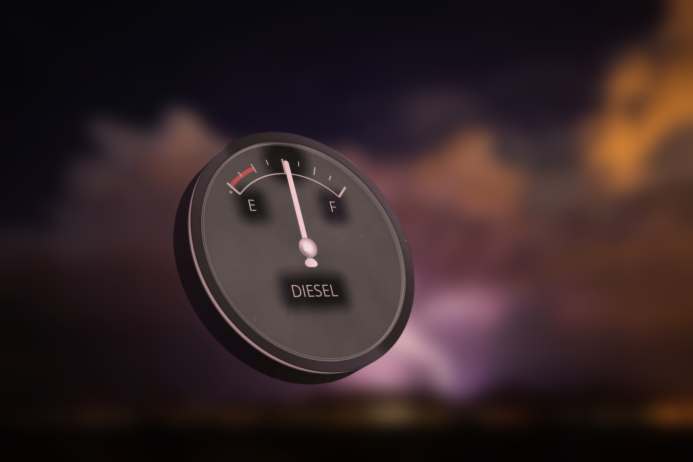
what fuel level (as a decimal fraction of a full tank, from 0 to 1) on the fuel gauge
0.5
